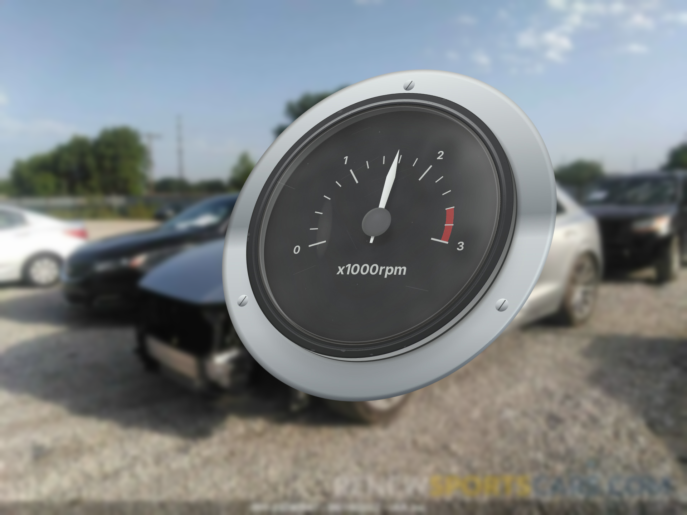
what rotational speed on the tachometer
1600 rpm
